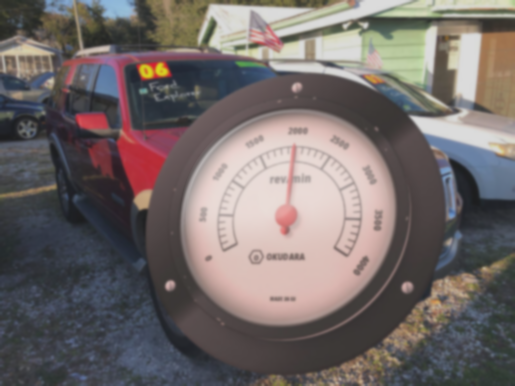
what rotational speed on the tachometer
2000 rpm
